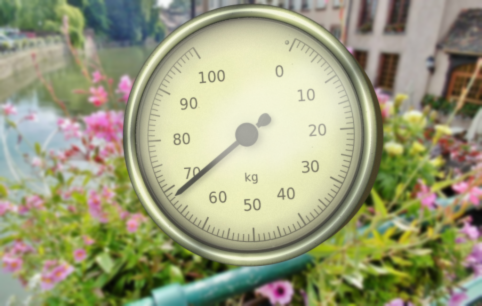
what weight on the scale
68 kg
